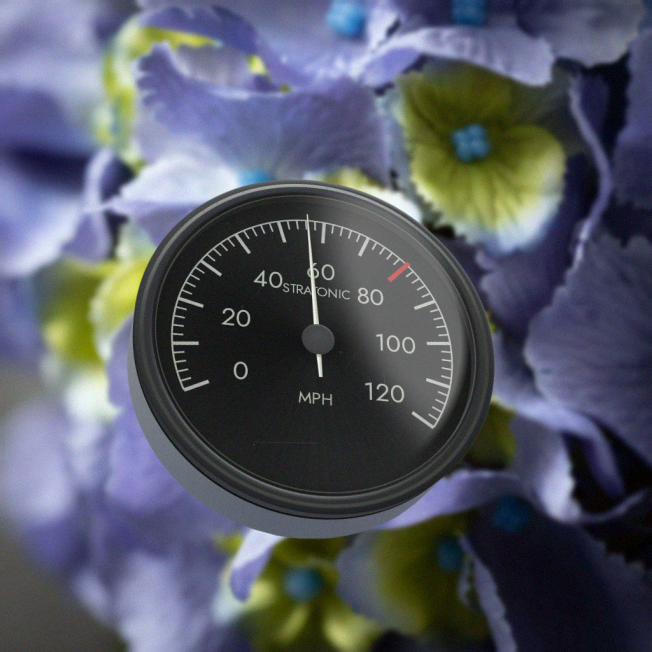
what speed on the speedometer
56 mph
